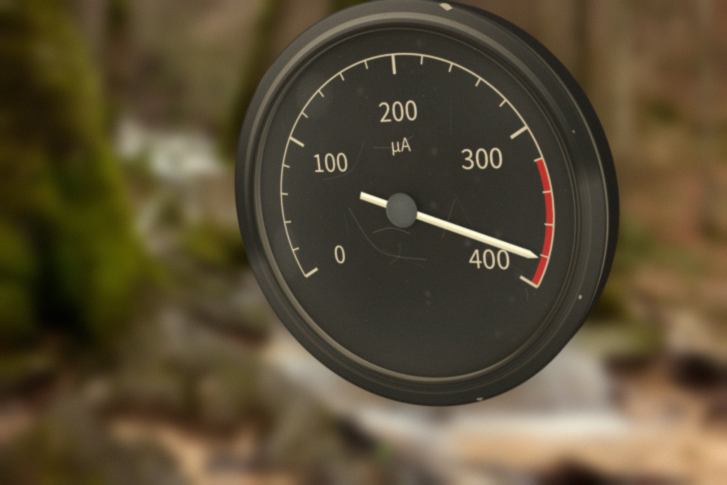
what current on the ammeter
380 µA
